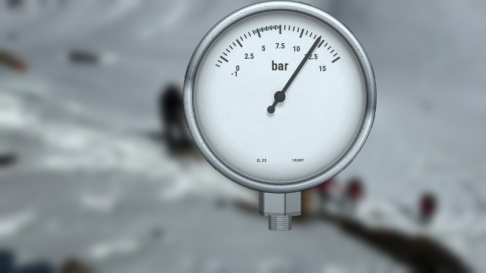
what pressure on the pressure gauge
12 bar
